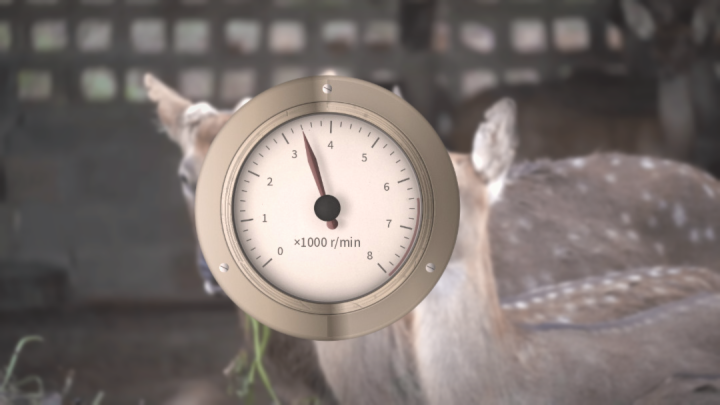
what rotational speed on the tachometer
3400 rpm
